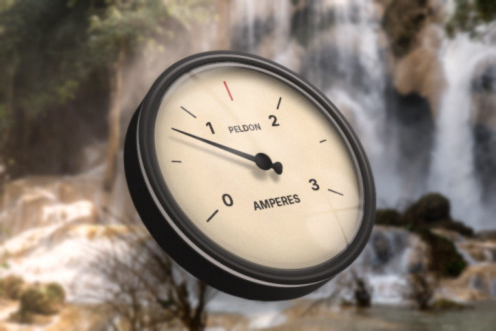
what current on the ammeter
0.75 A
